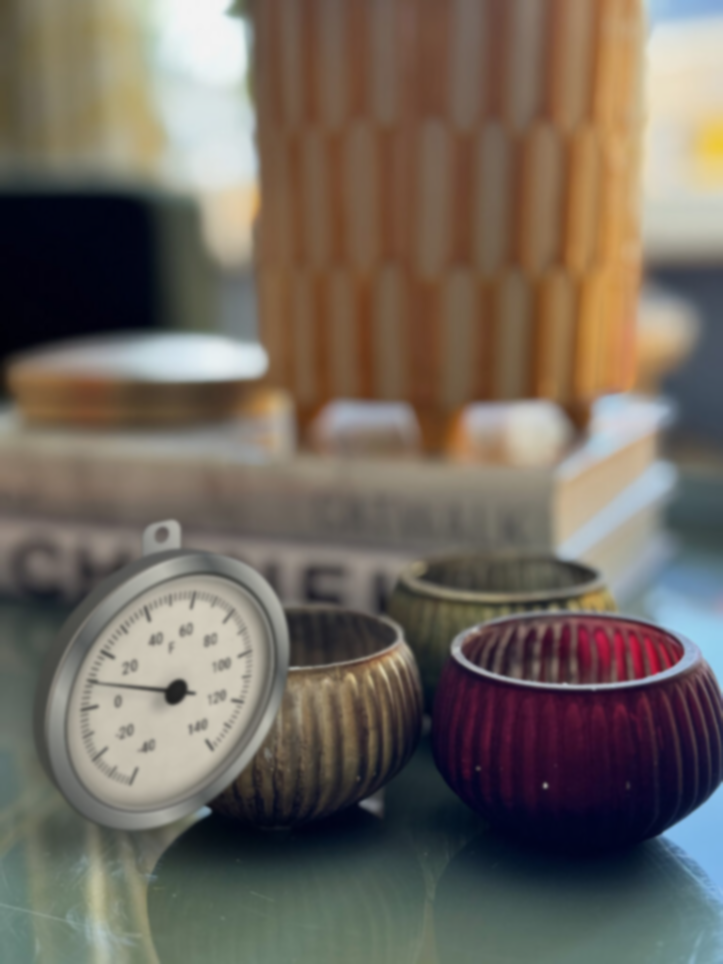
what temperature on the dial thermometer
10 °F
